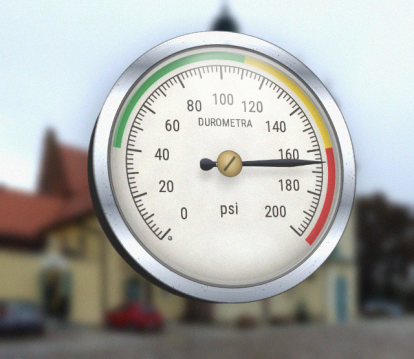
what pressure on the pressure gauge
166 psi
